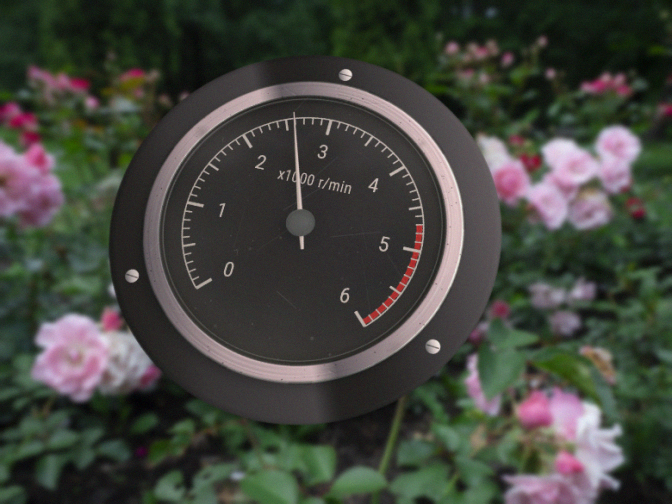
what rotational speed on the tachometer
2600 rpm
